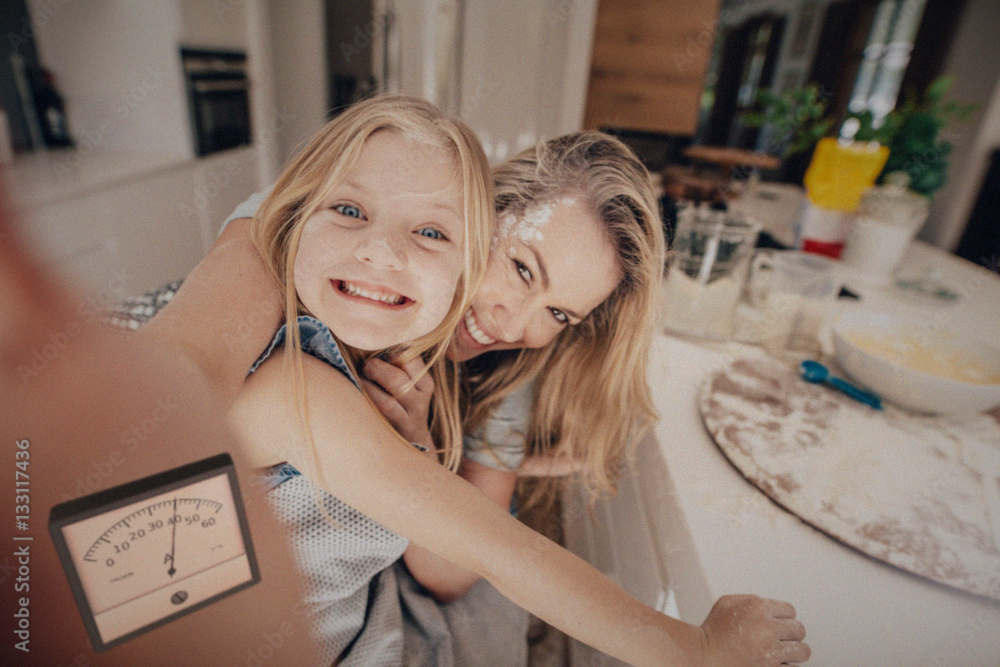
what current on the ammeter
40 A
